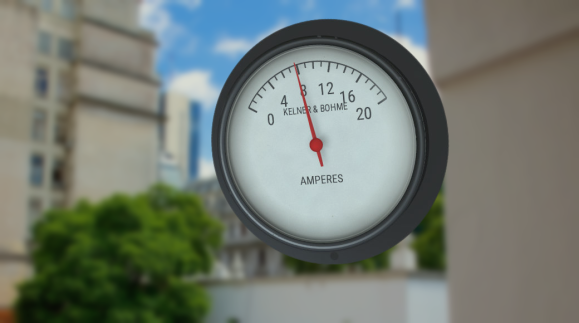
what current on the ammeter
8 A
